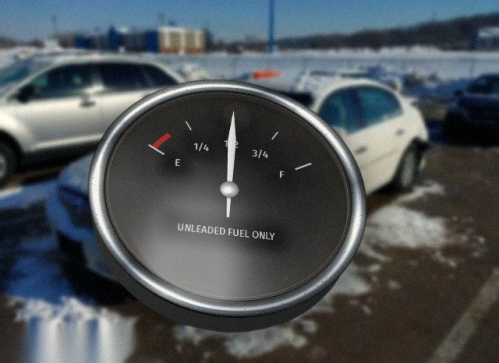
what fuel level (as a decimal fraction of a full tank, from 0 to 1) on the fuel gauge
0.5
